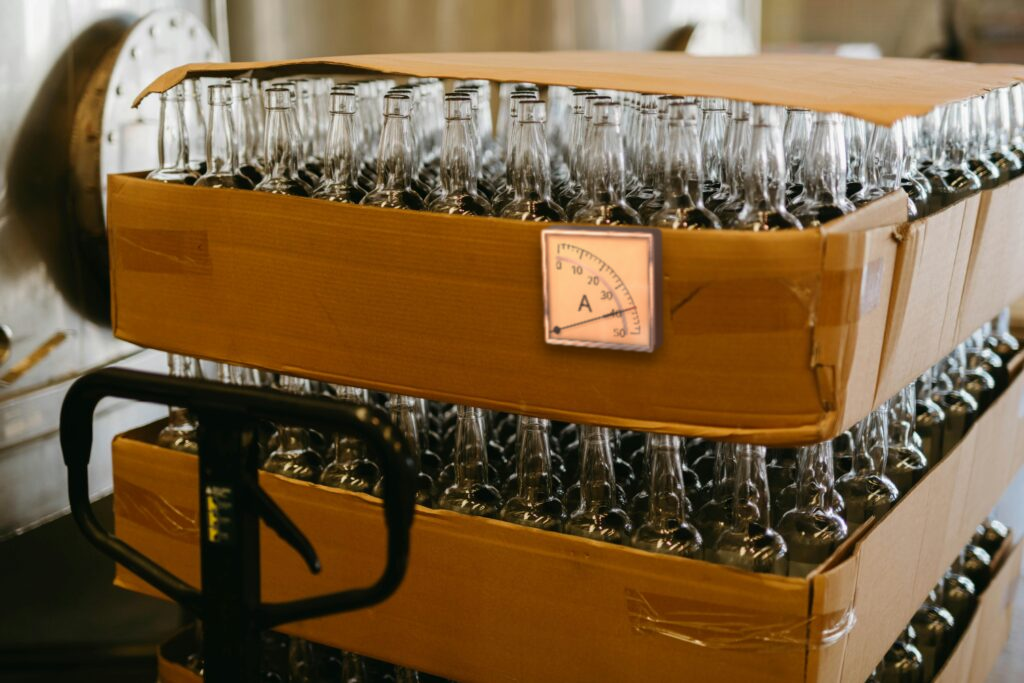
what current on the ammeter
40 A
